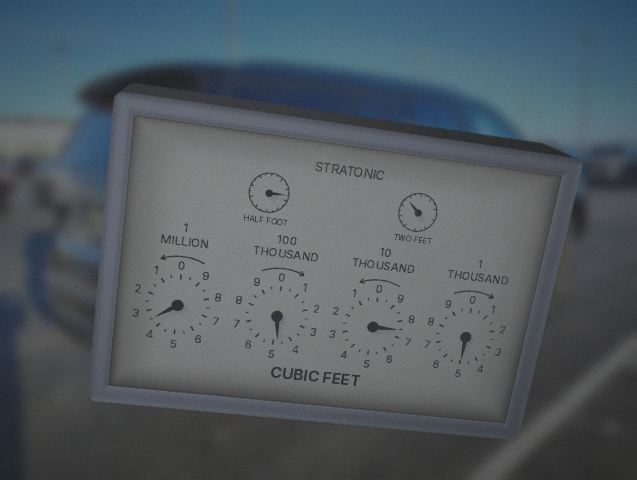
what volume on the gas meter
347500 ft³
